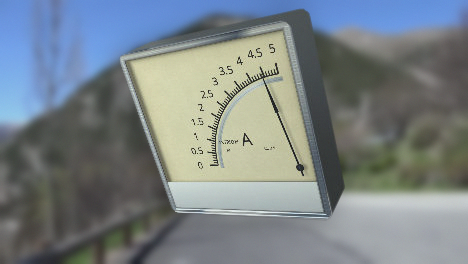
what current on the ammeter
4.5 A
